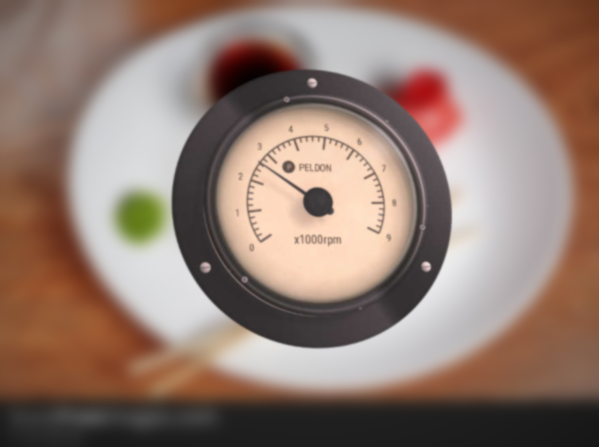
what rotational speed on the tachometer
2600 rpm
